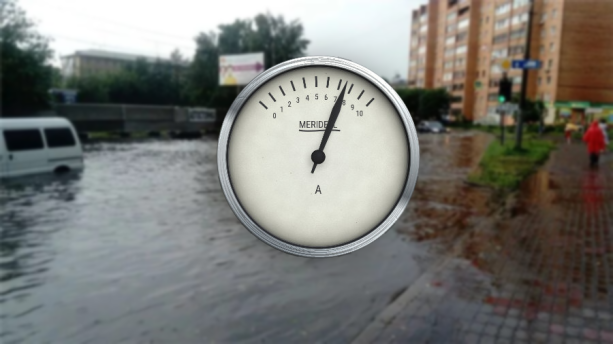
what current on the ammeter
7.5 A
